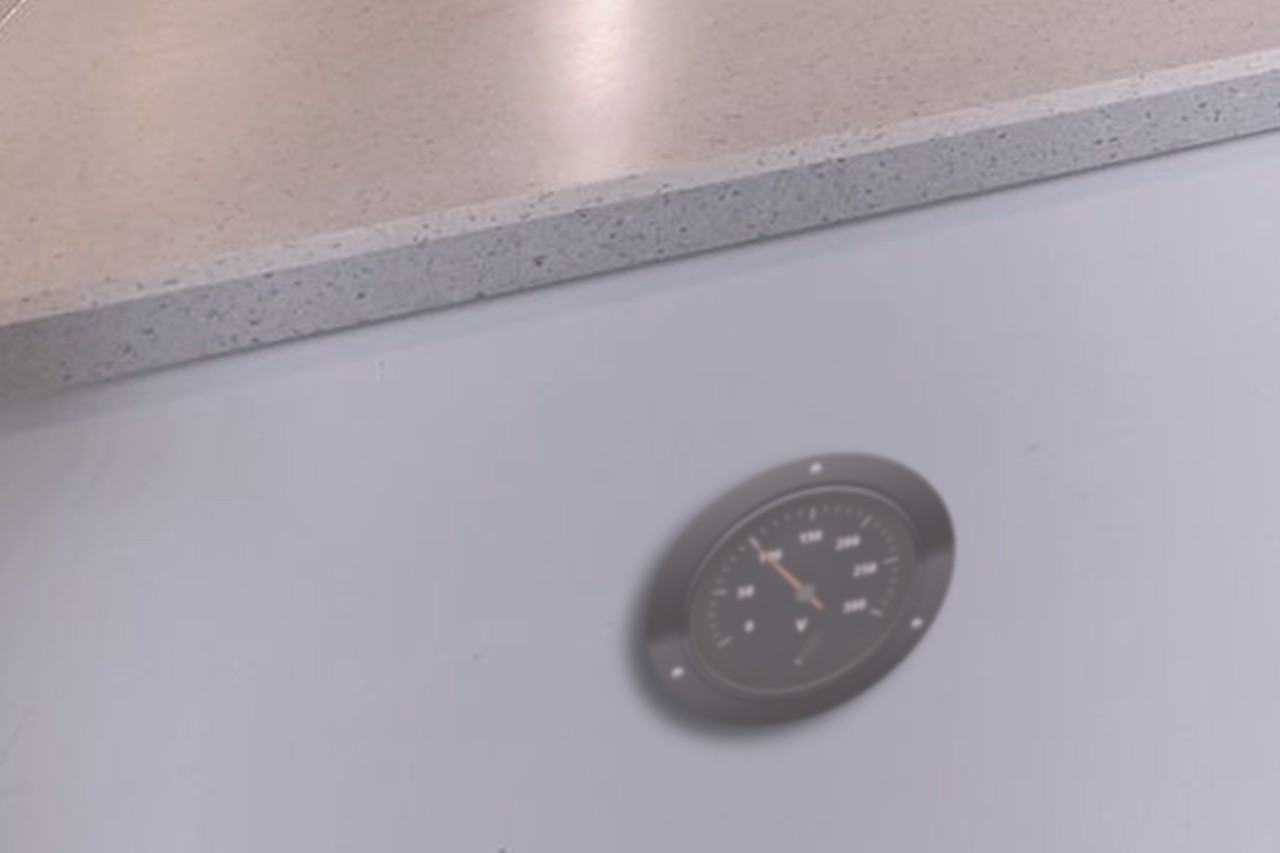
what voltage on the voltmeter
100 V
